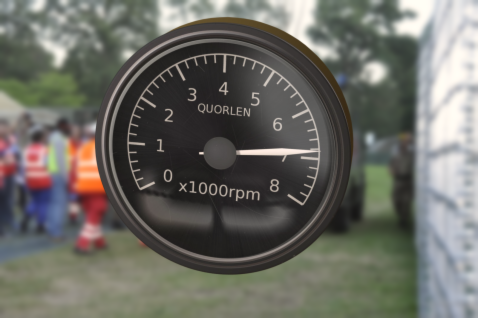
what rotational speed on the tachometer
6800 rpm
